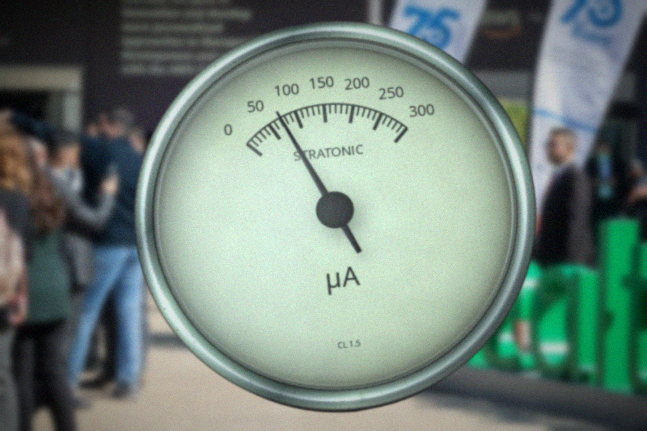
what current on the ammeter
70 µA
